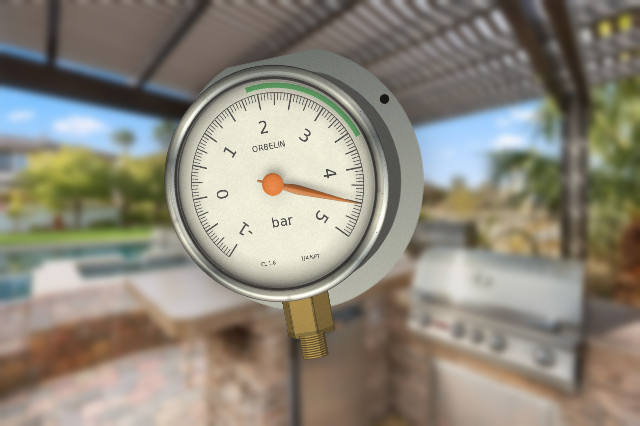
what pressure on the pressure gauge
4.5 bar
